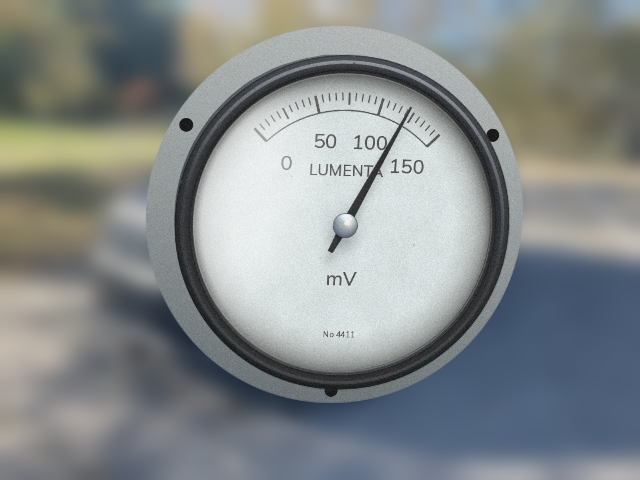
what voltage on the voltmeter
120 mV
